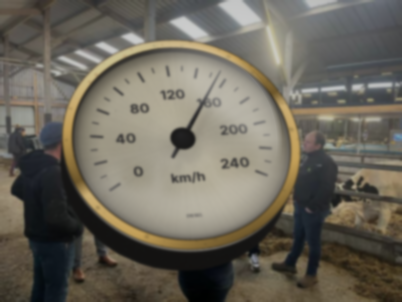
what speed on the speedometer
155 km/h
